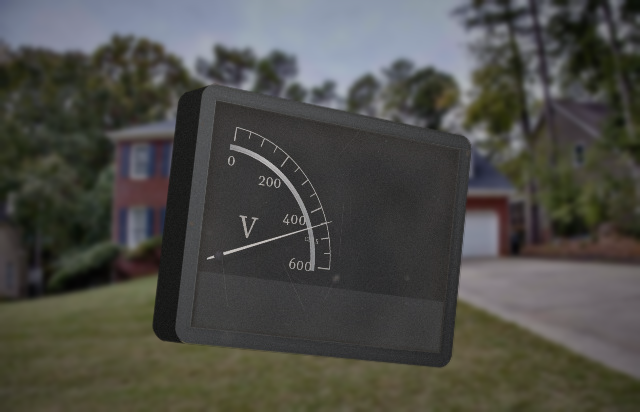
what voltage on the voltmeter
450 V
